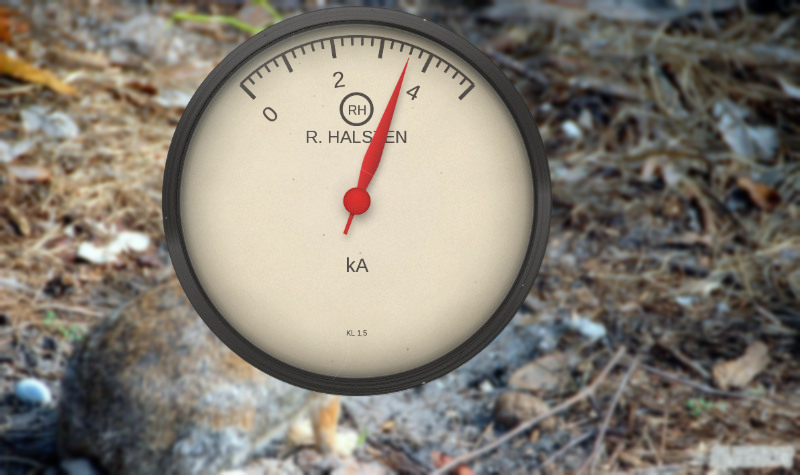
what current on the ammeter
3.6 kA
